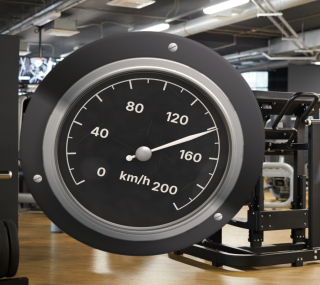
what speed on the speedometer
140 km/h
